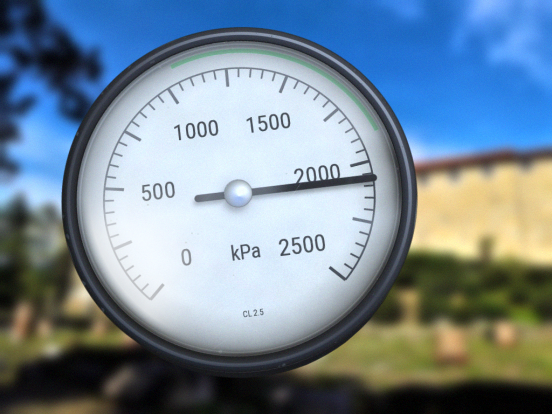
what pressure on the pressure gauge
2075 kPa
